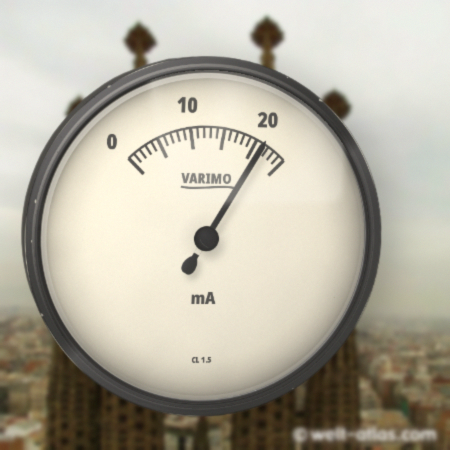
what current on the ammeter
21 mA
